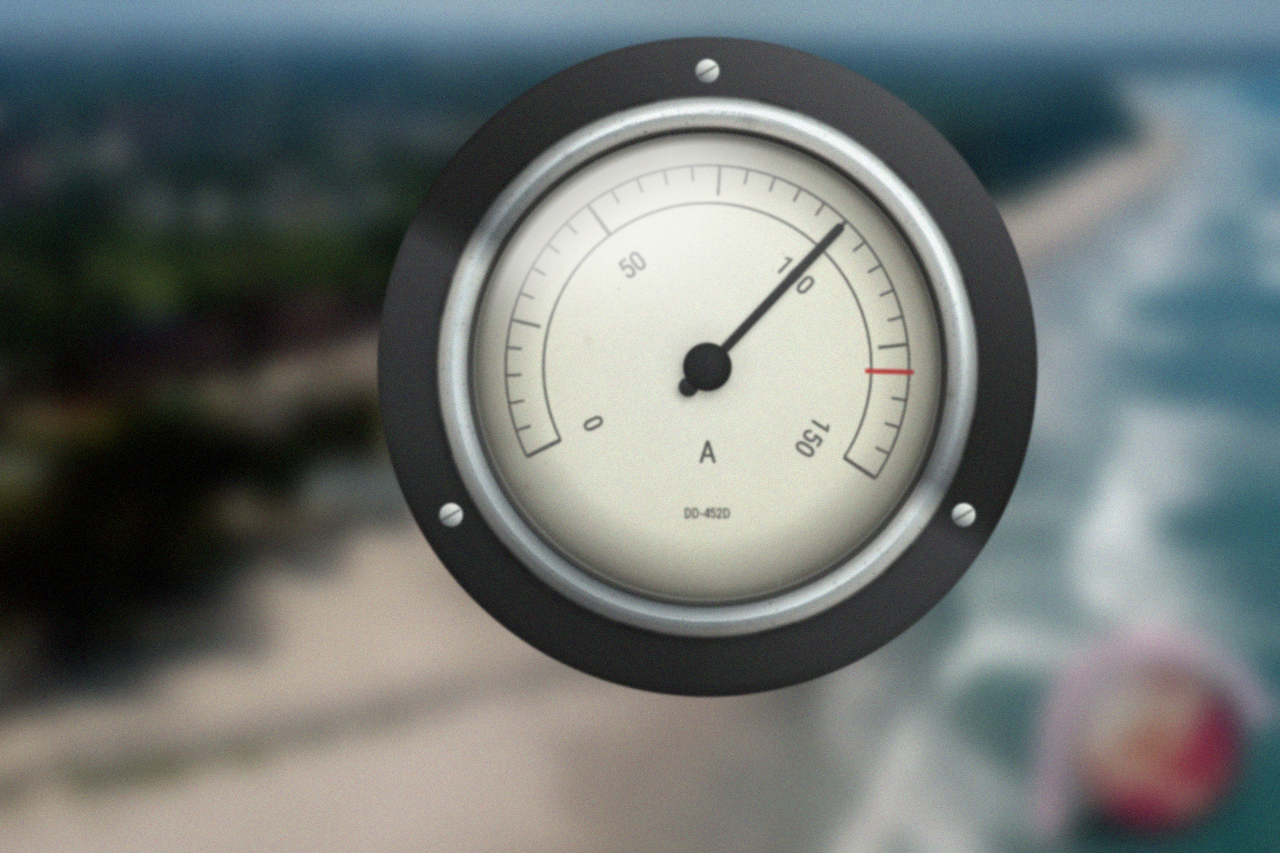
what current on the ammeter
100 A
